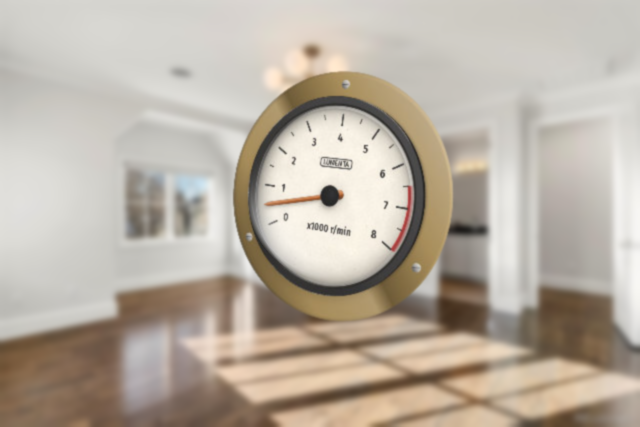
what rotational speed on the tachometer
500 rpm
